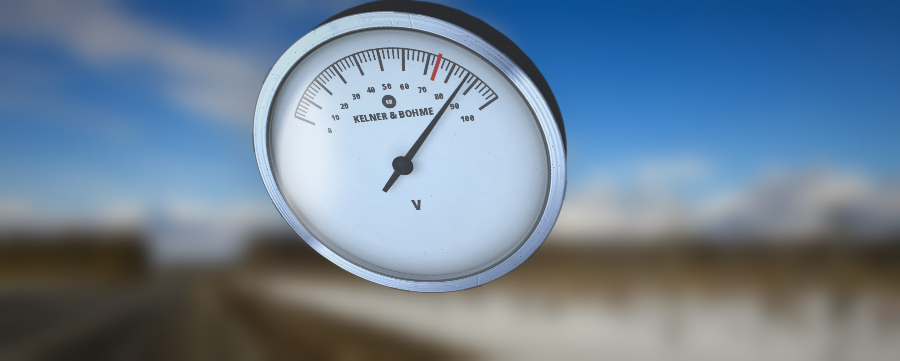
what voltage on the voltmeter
86 V
